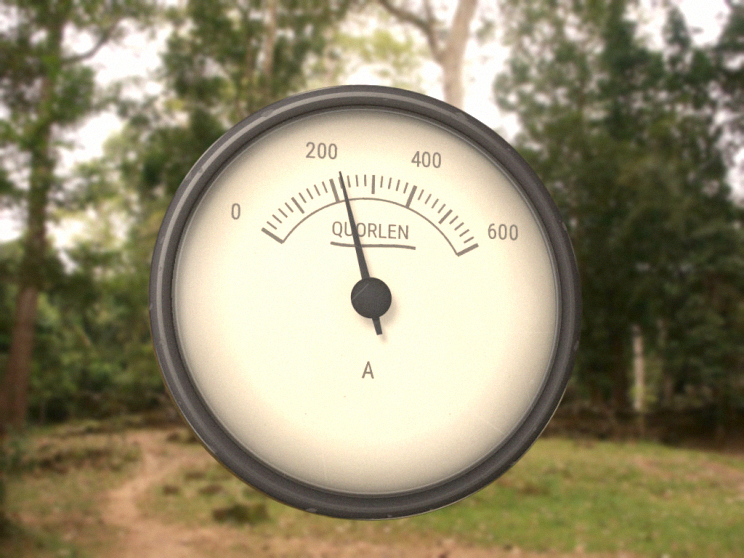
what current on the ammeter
220 A
